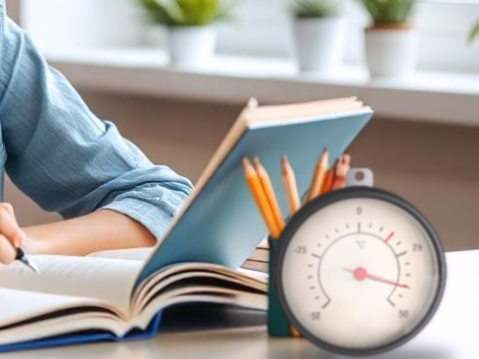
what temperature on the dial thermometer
40 °C
